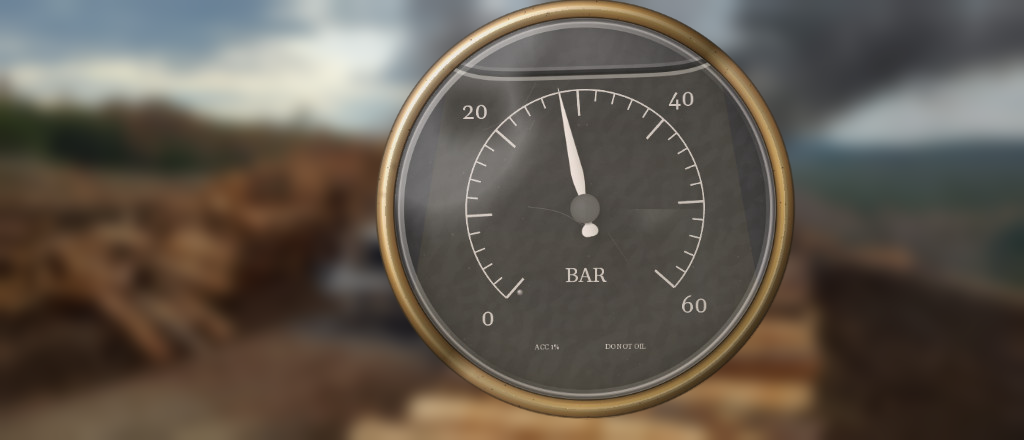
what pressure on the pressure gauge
28 bar
